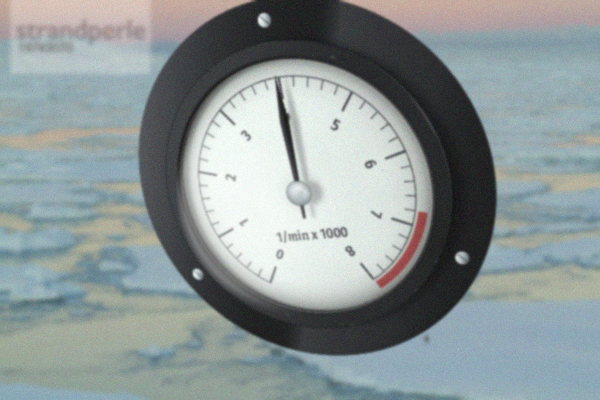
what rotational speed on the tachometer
4000 rpm
